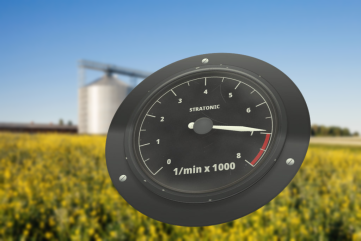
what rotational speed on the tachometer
7000 rpm
